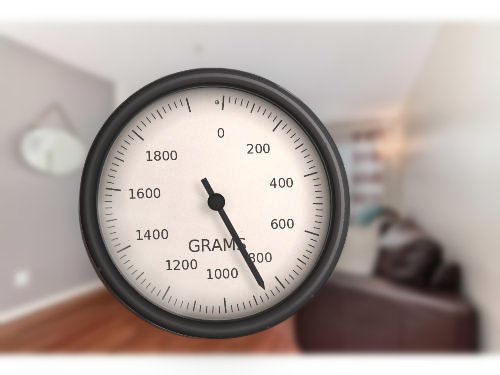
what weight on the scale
860 g
